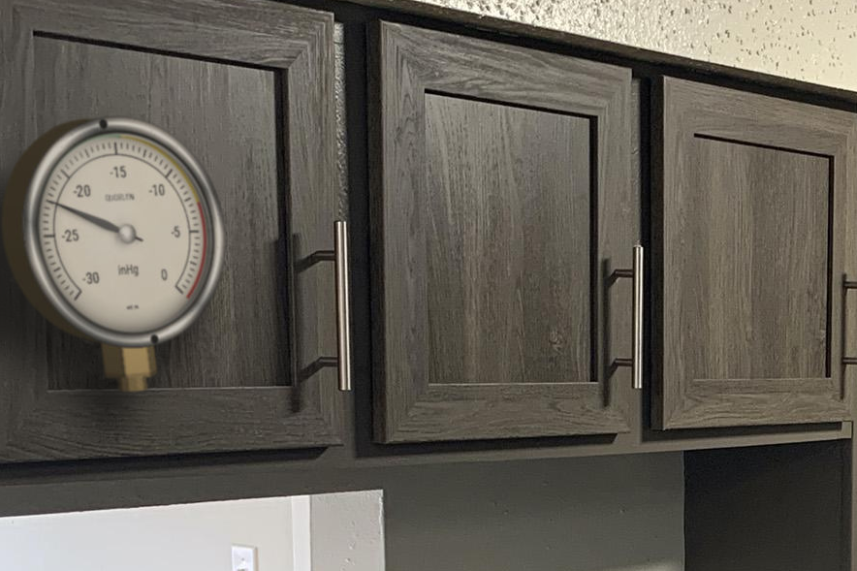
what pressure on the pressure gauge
-22.5 inHg
